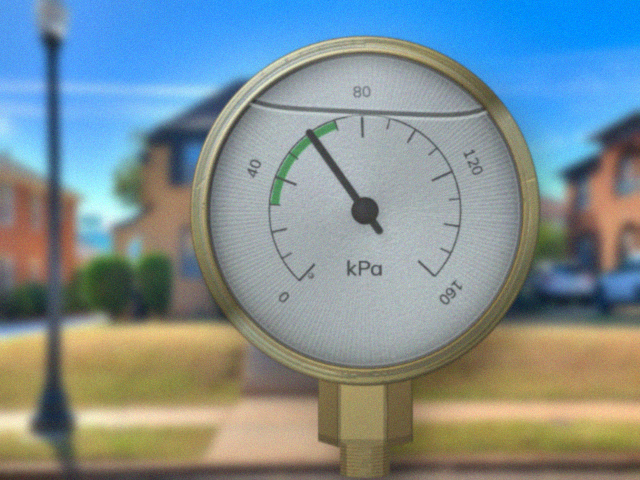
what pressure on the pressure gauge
60 kPa
